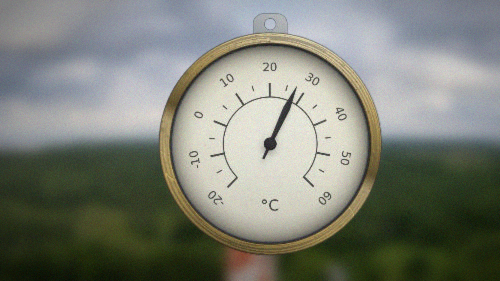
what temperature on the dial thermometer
27.5 °C
